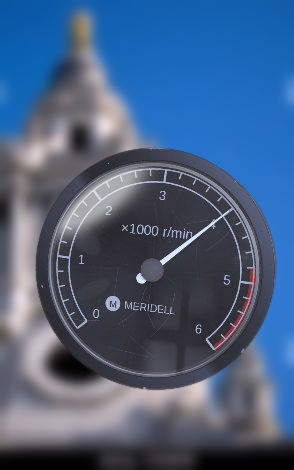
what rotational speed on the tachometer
4000 rpm
